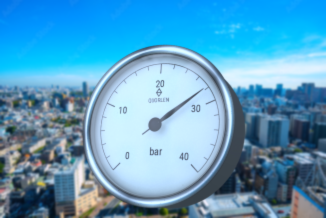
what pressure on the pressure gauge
28 bar
